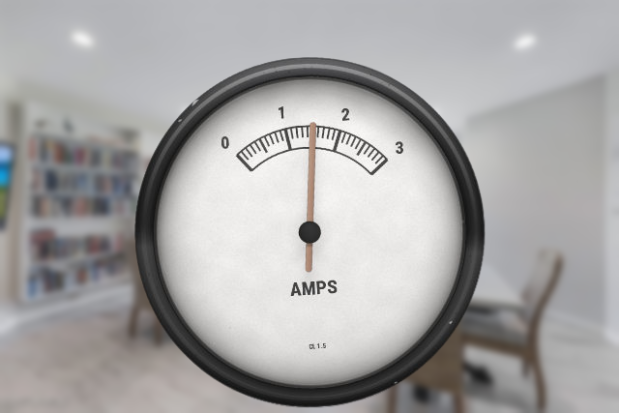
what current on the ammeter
1.5 A
